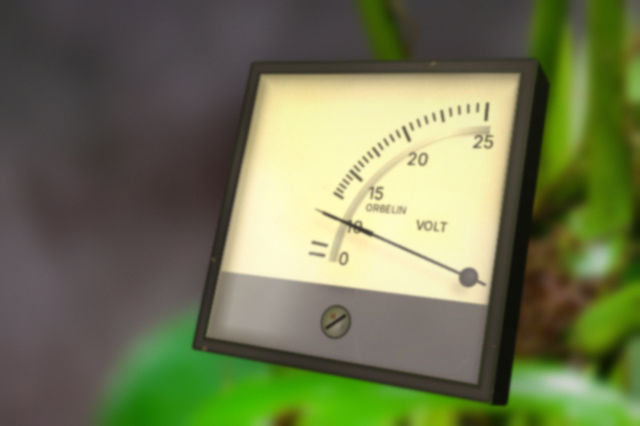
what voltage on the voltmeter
10 V
